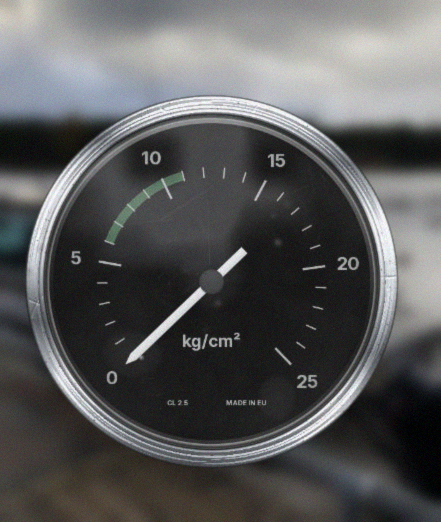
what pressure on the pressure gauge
0 kg/cm²
